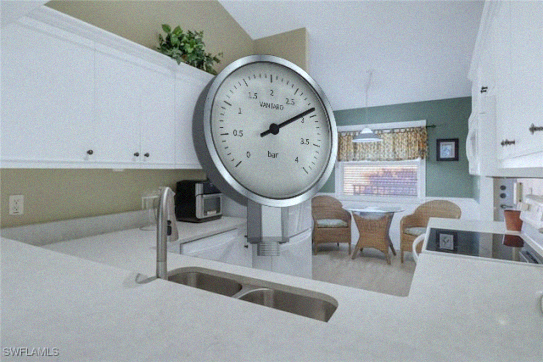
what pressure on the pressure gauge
2.9 bar
